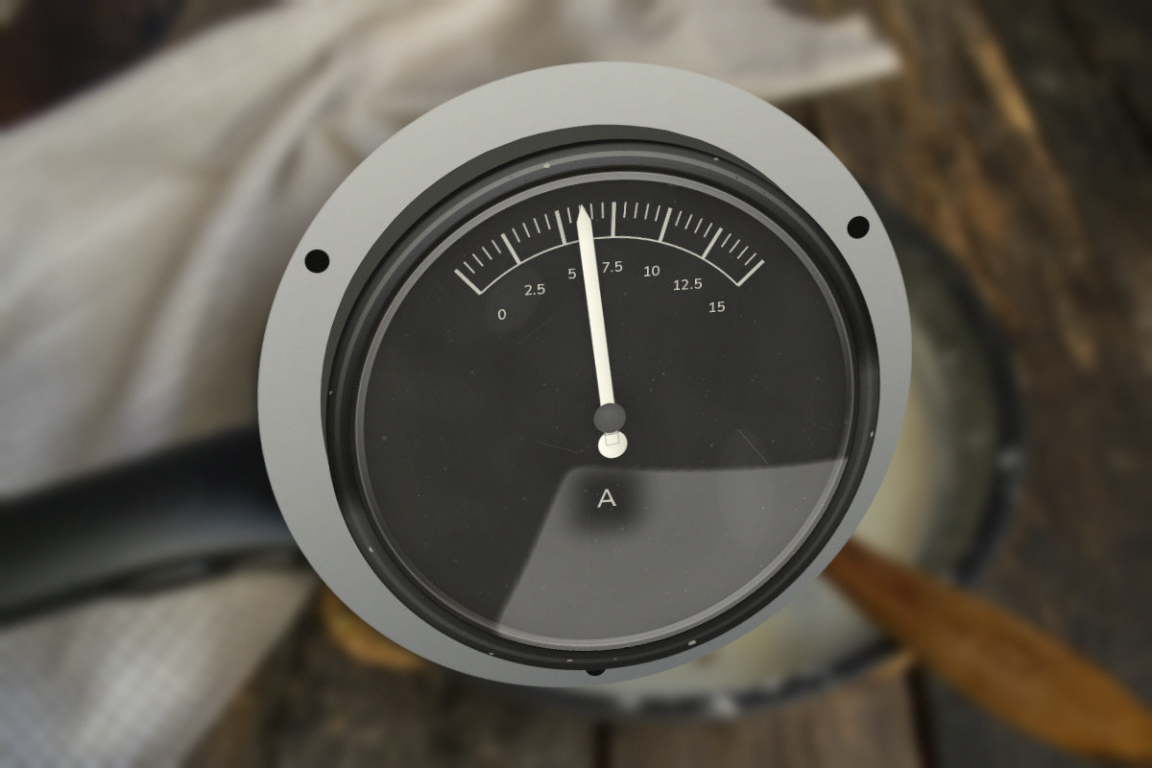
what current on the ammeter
6 A
